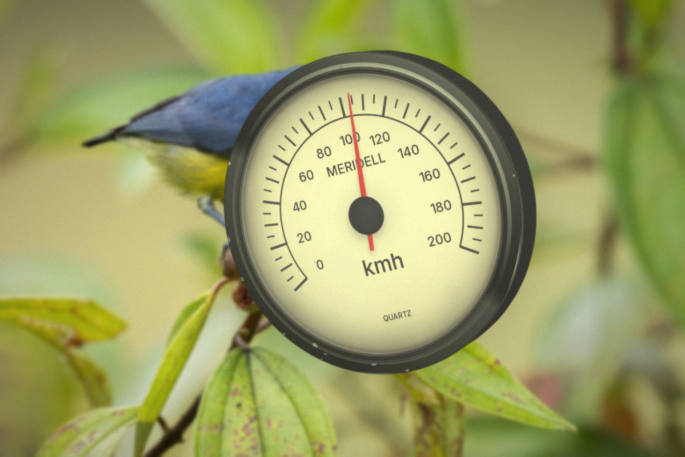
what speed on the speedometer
105 km/h
